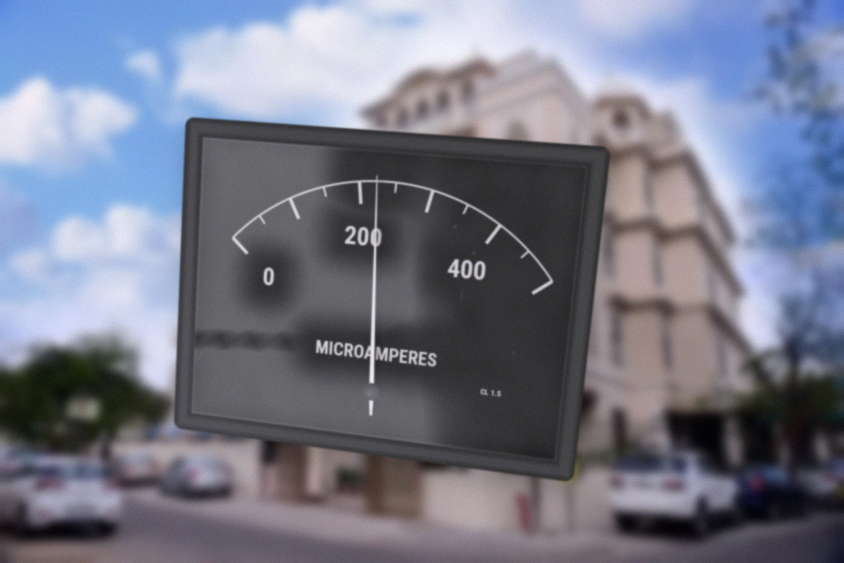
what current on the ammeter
225 µA
